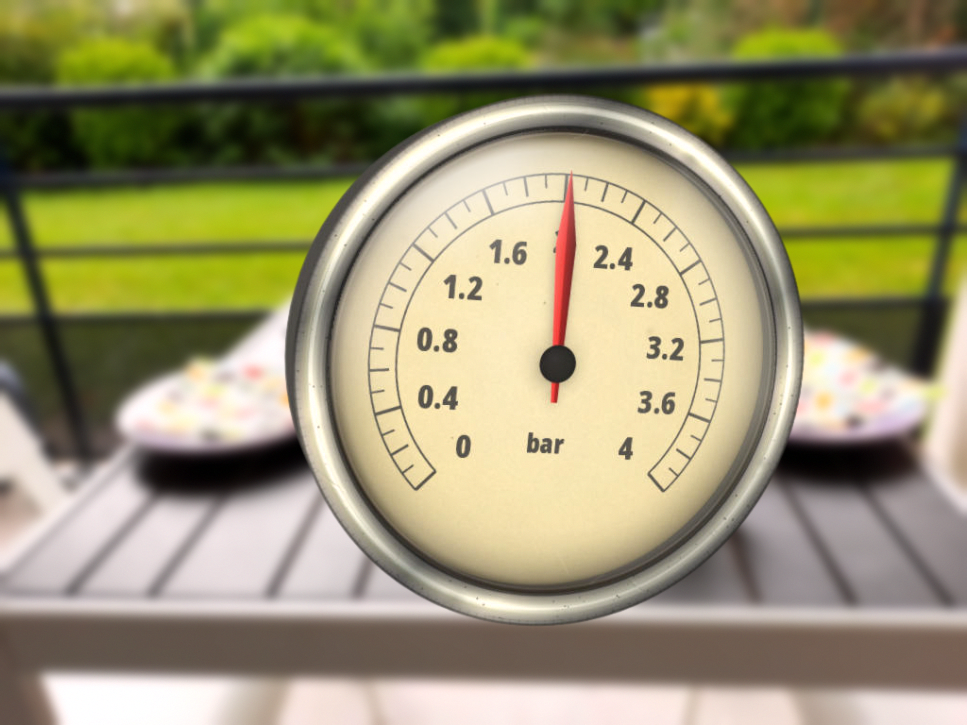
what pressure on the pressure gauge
2 bar
